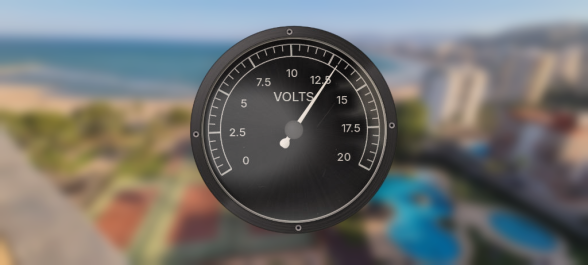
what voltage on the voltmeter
13 V
